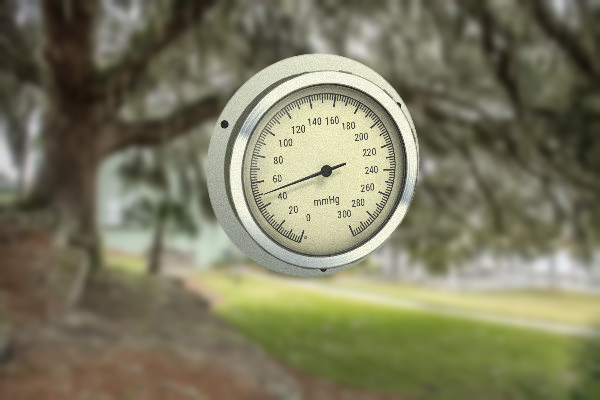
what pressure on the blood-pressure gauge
50 mmHg
